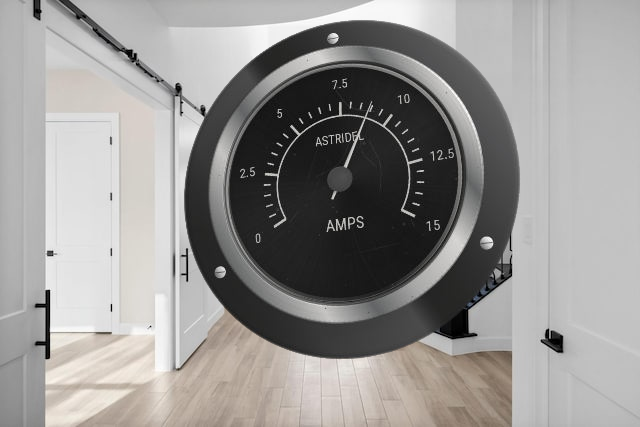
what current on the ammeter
9 A
